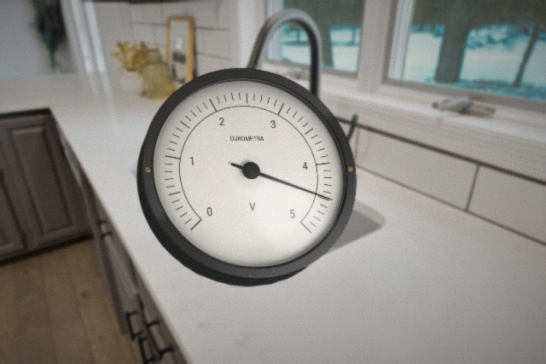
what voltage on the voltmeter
4.5 V
